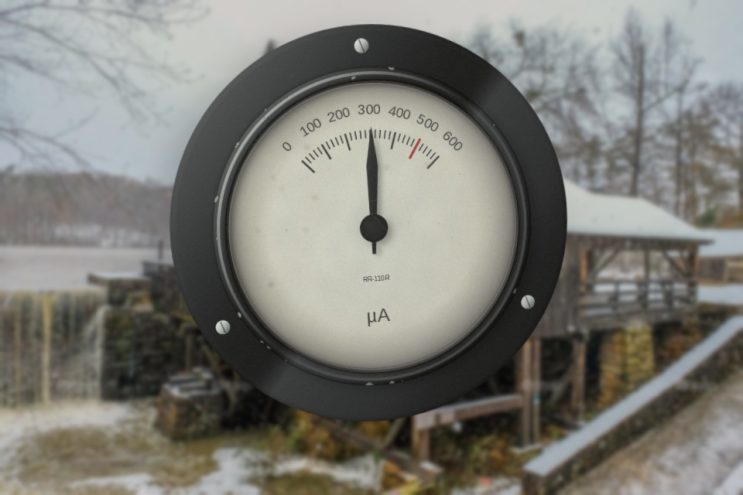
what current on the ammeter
300 µA
